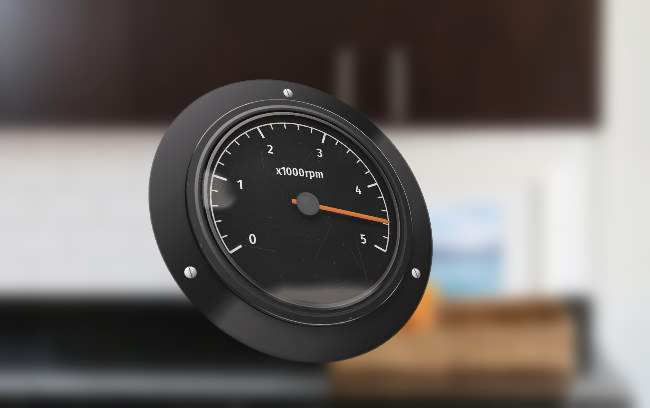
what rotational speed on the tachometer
4600 rpm
